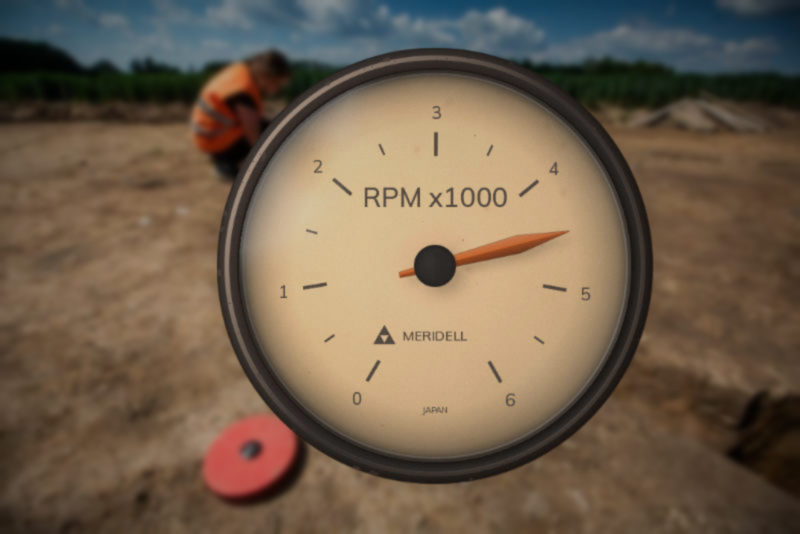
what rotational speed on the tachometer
4500 rpm
